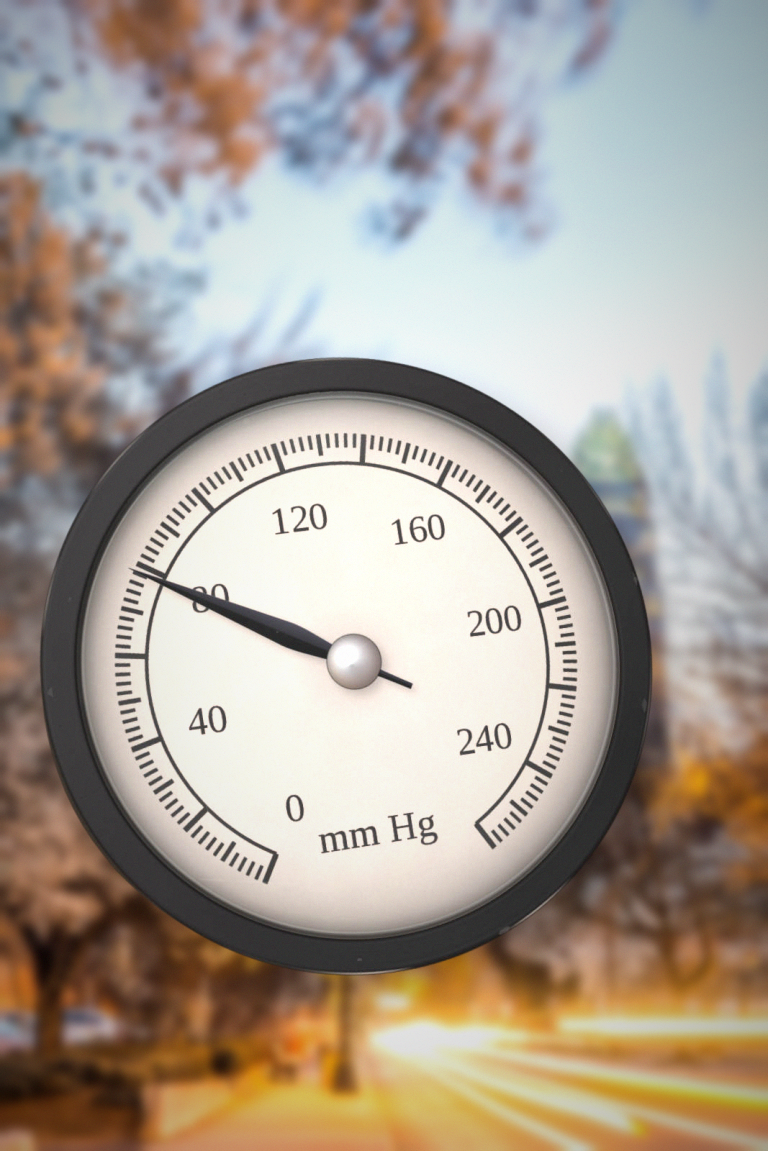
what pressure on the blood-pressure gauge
78 mmHg
